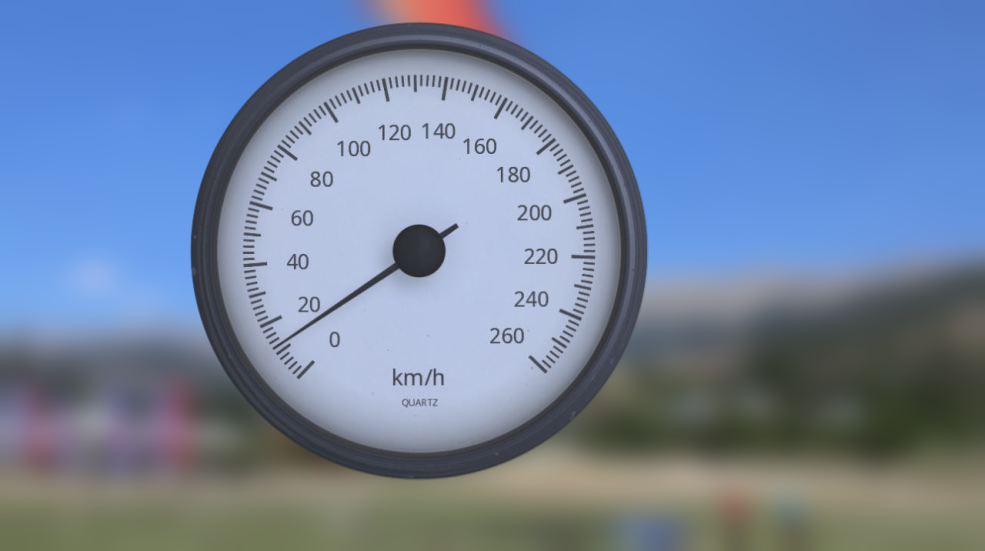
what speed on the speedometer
12 km/h
